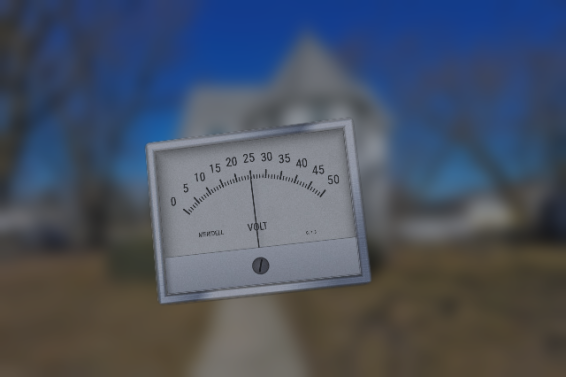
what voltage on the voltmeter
25 V
